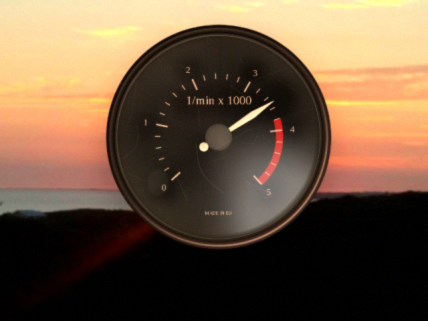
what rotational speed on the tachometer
3500 rpm
